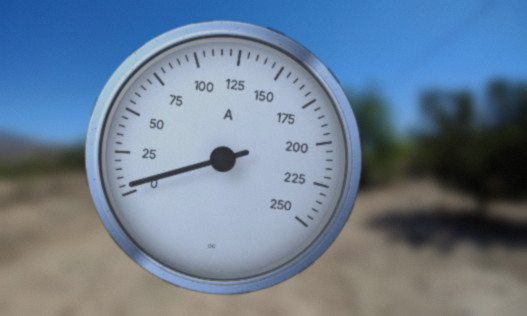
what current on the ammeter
5 A
